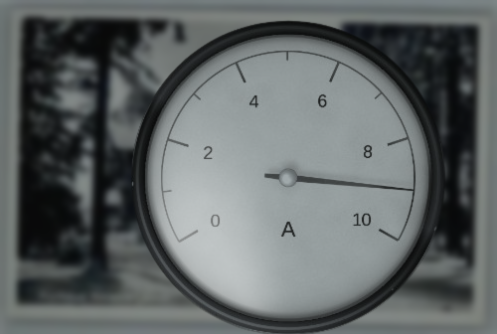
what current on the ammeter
9 A
